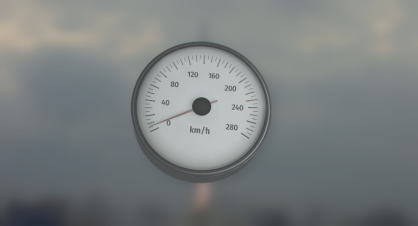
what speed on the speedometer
5 km/h
